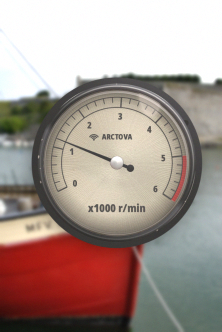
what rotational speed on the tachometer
1200 rpm
